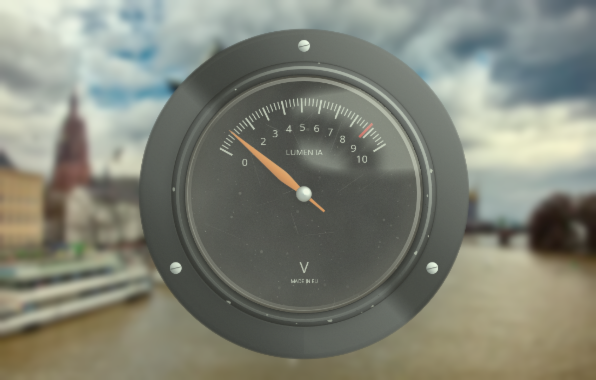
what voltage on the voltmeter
1 V
